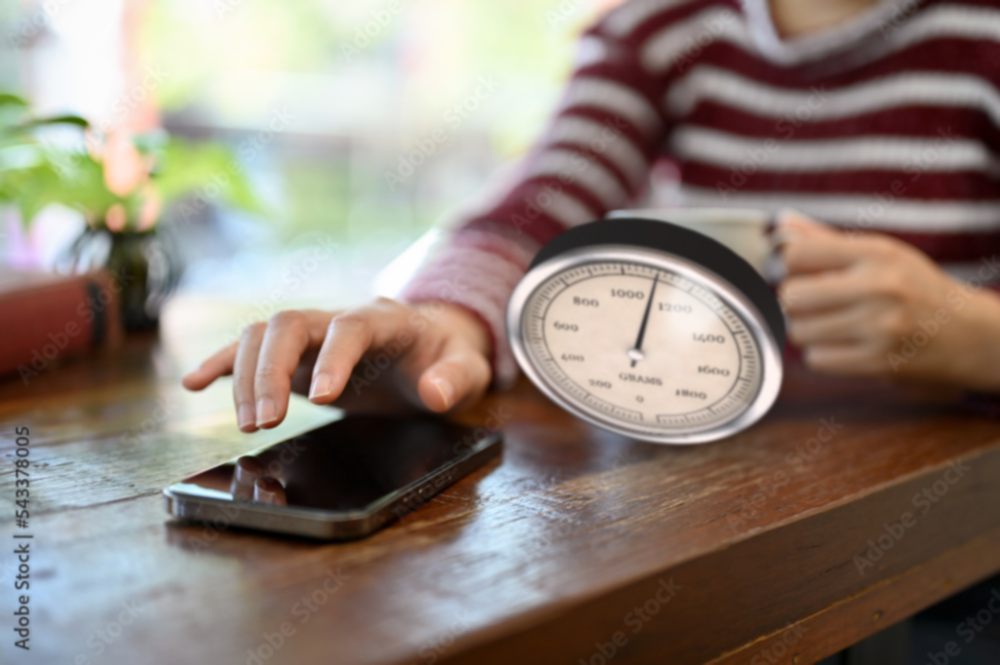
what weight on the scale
1100 g
